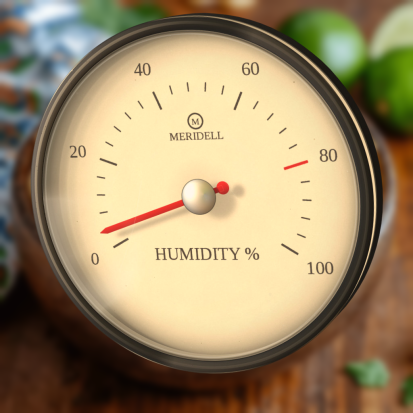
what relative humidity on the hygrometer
4 %
